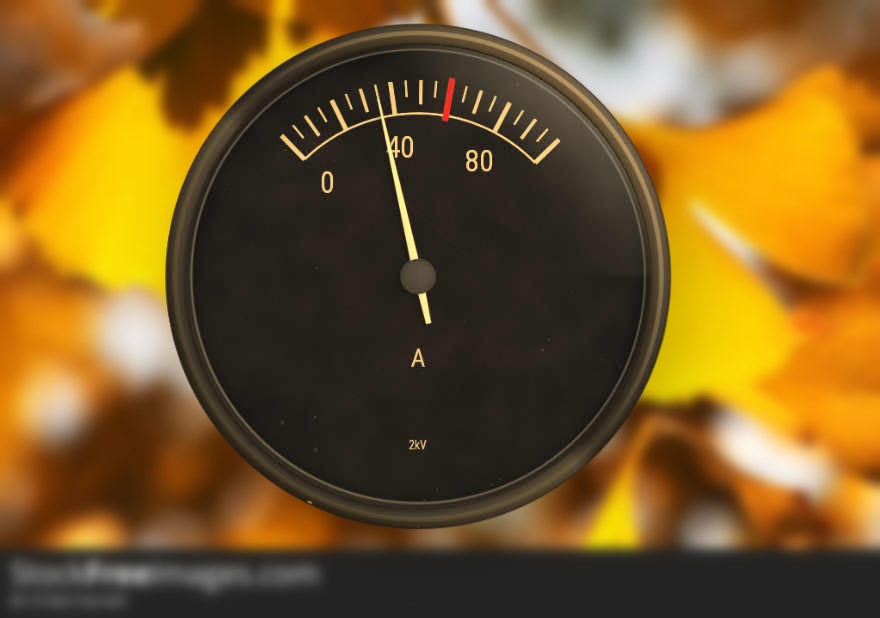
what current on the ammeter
35 A
